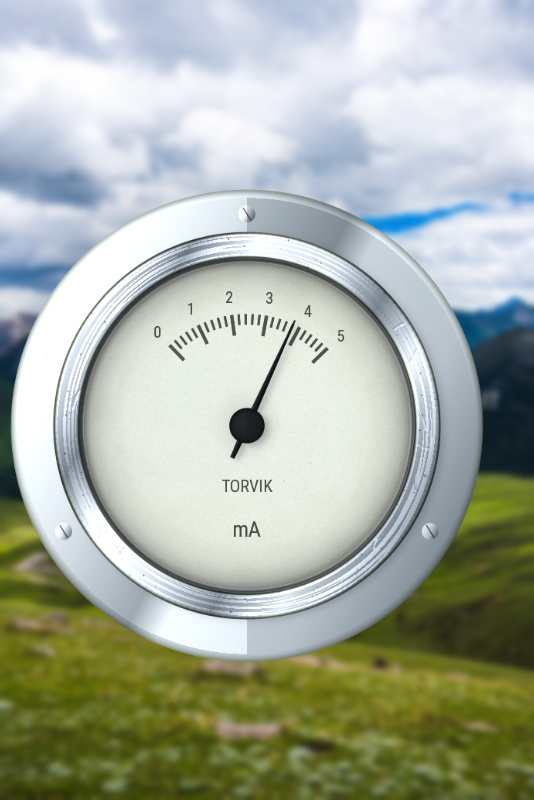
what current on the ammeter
3.8 mA
